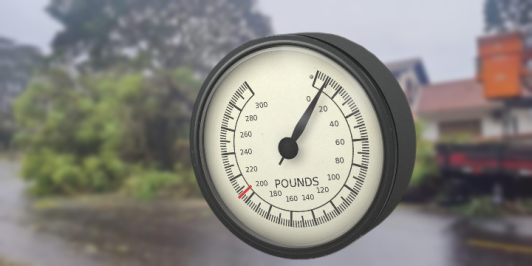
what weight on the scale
10 lb
